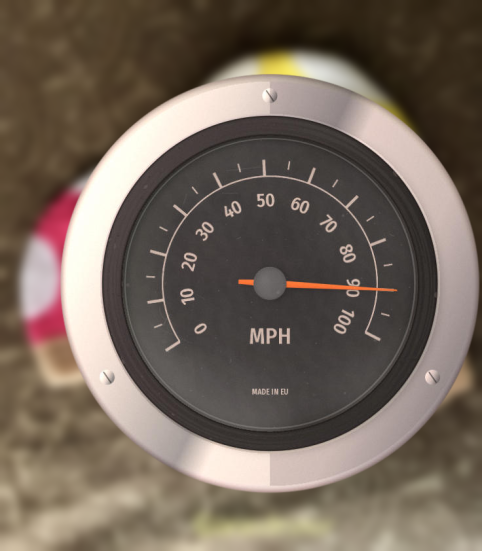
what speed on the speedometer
90 mph
